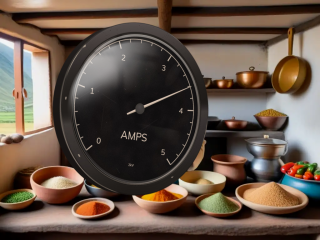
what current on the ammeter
3.6 A
